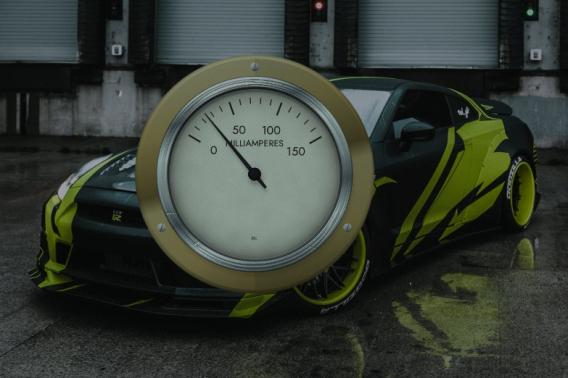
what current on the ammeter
25 mA
